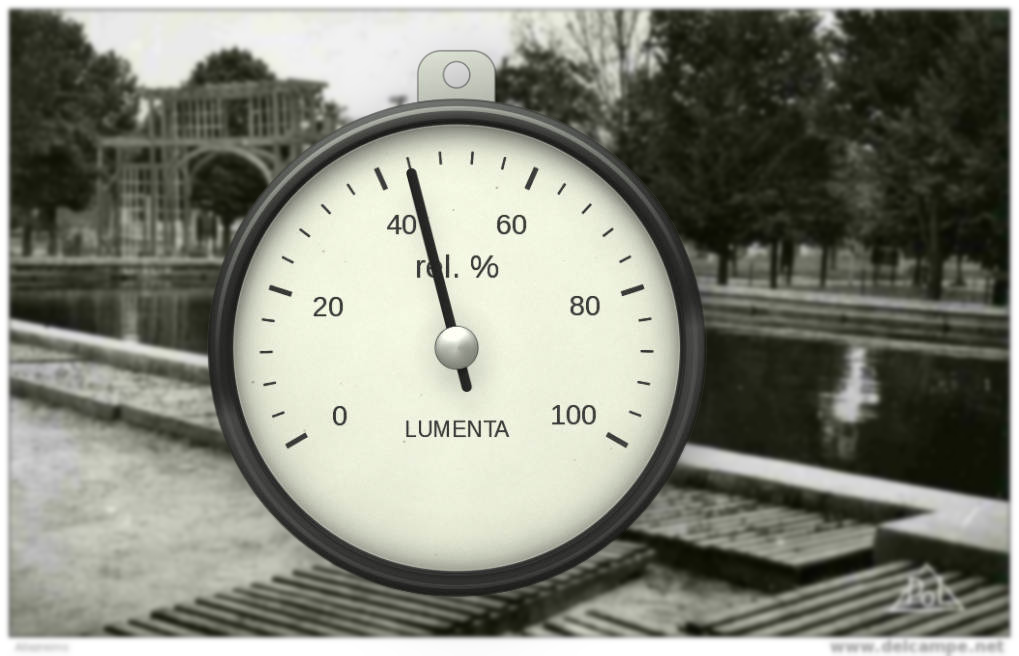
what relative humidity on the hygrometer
44 %
